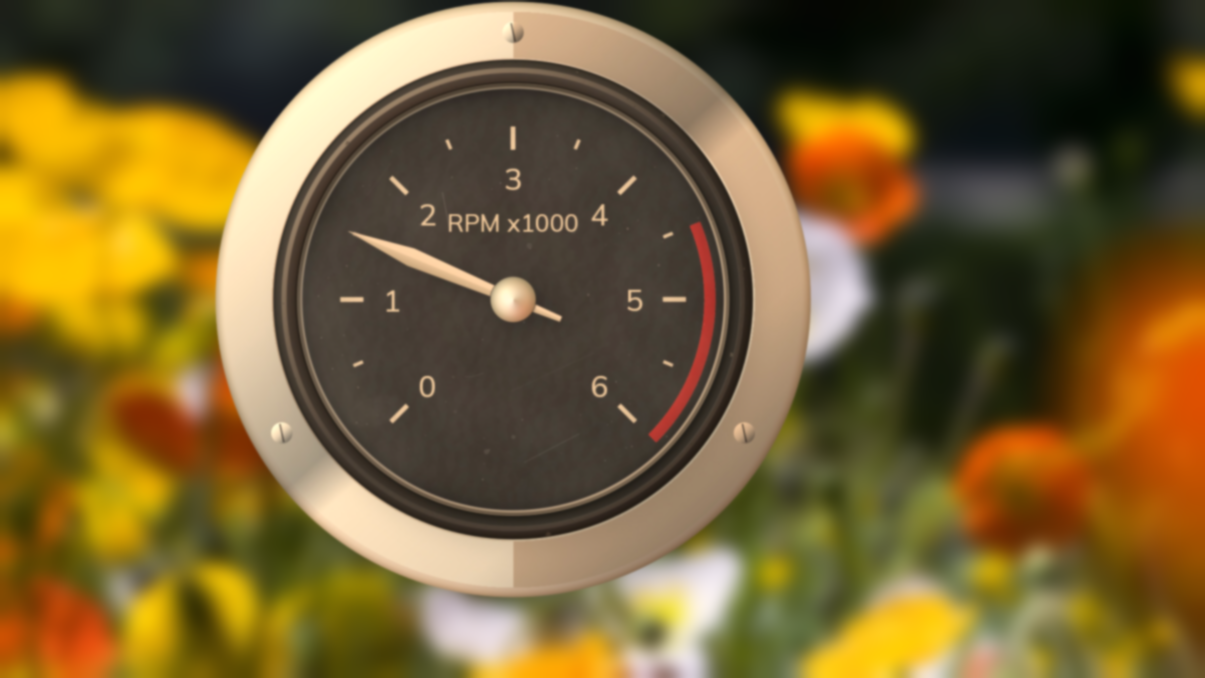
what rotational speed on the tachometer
1500 rpm
